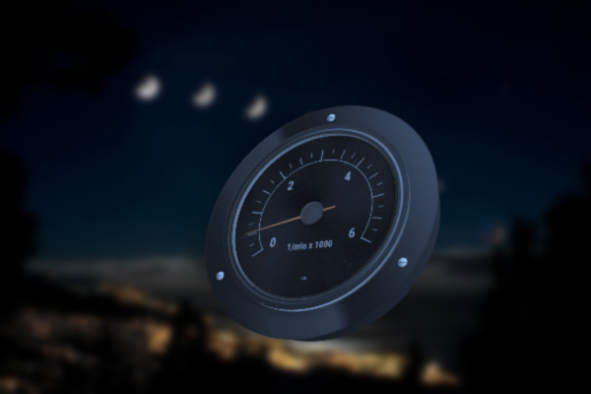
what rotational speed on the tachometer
500 rpm
